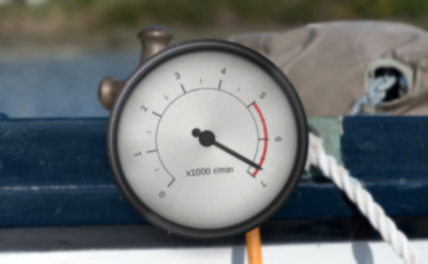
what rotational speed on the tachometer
6750 rpm
